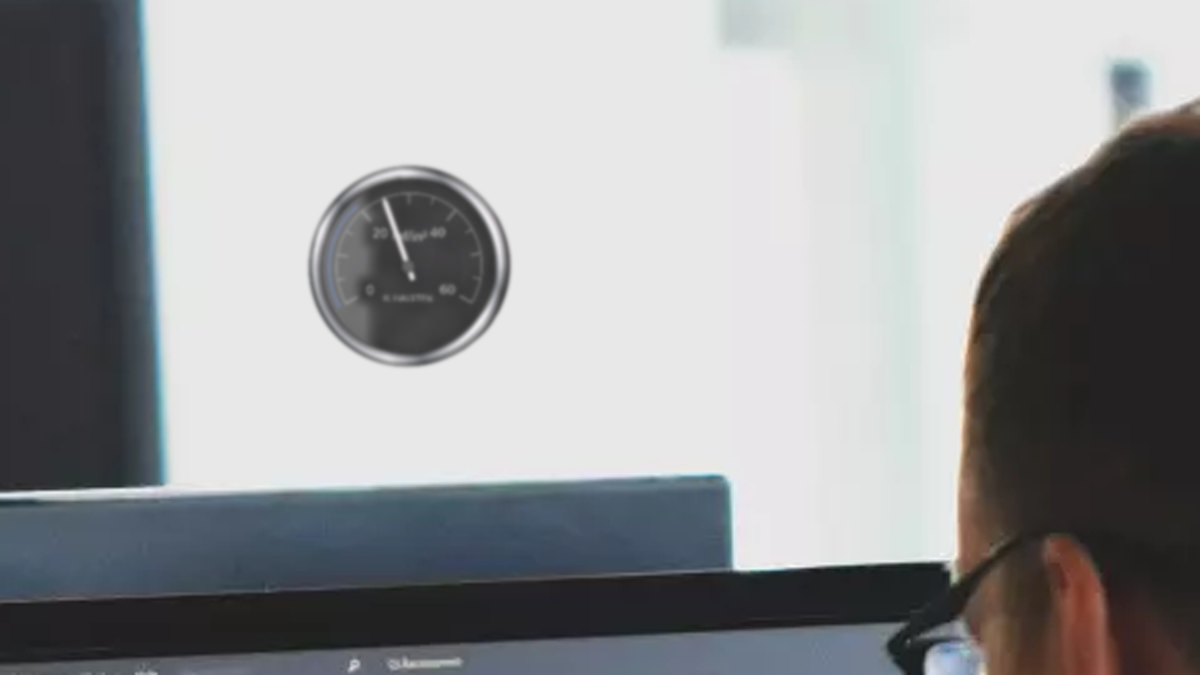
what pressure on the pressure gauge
25 psi
